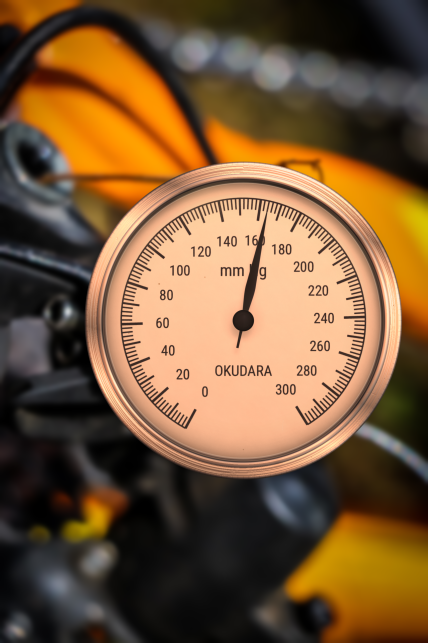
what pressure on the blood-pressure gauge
164 mmHg
